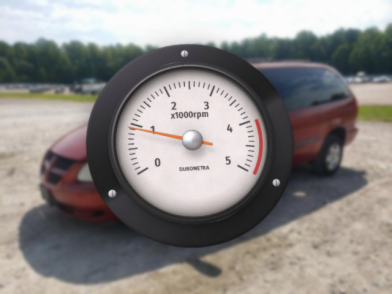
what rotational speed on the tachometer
900 rpm
